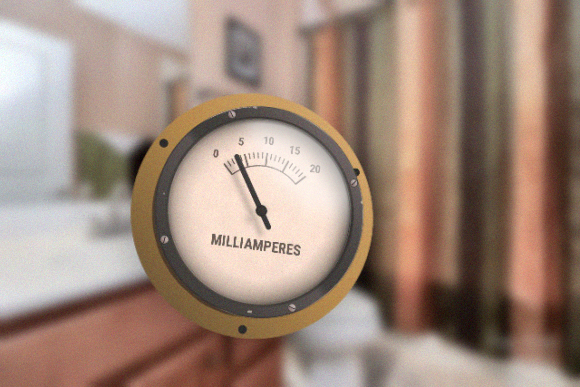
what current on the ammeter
3 mA
